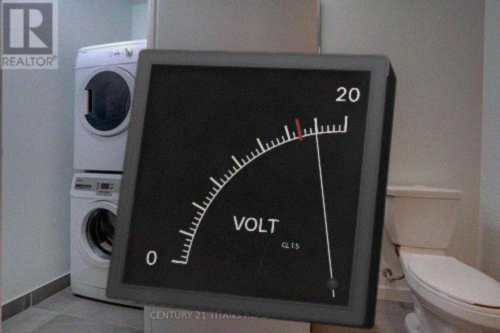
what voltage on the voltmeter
17.5 V
